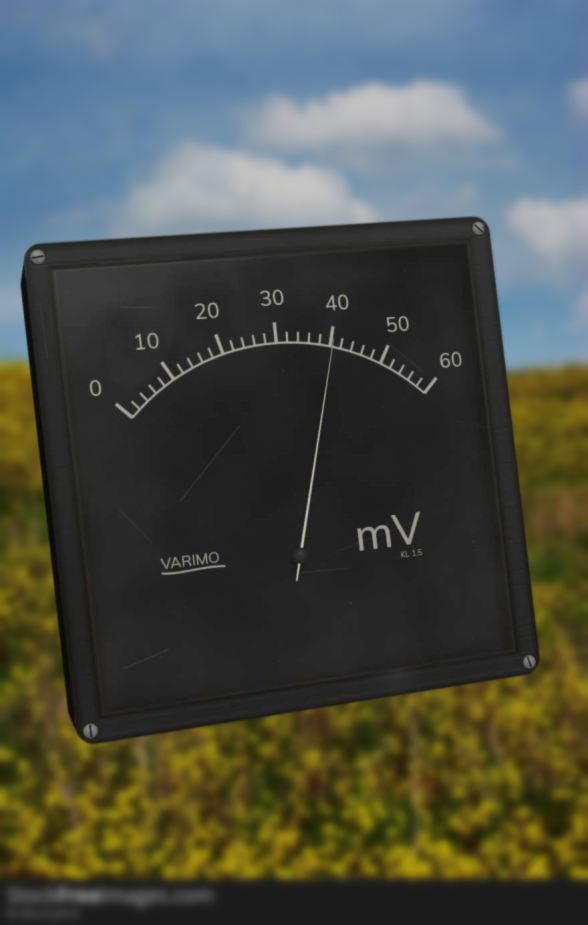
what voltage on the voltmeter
40 mV
